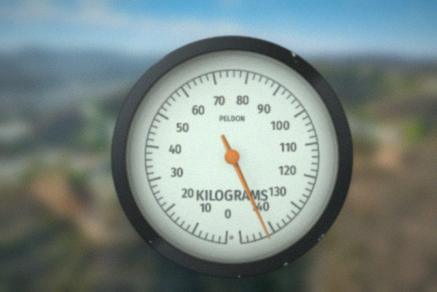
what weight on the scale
142 kg
